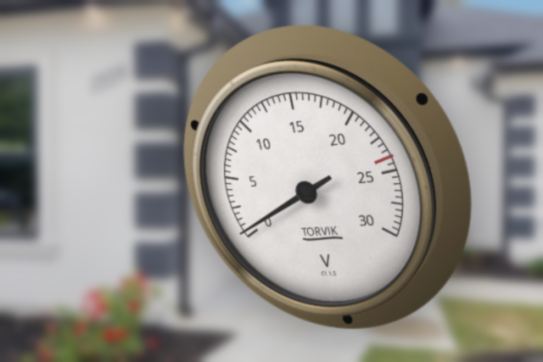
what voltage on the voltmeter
0.5 V
